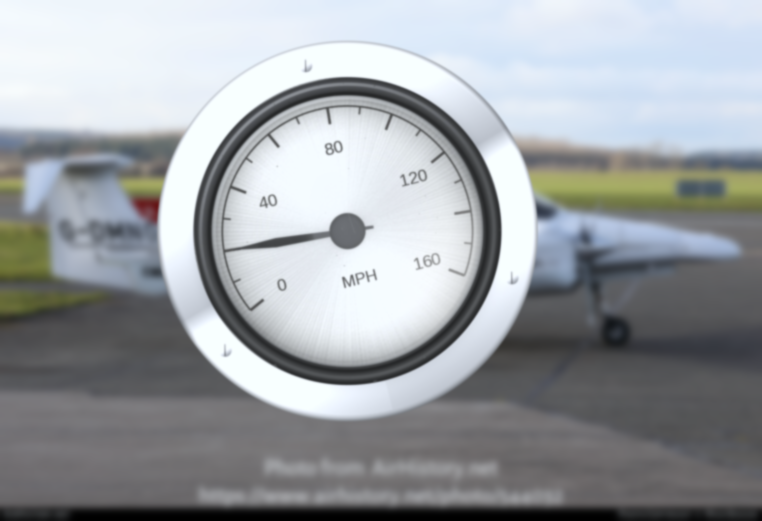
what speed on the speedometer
20 mph
